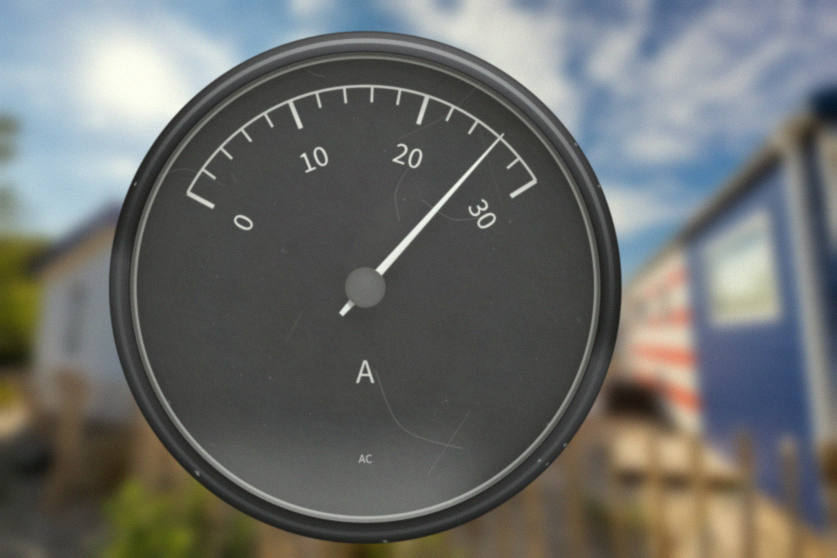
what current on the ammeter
26 A
